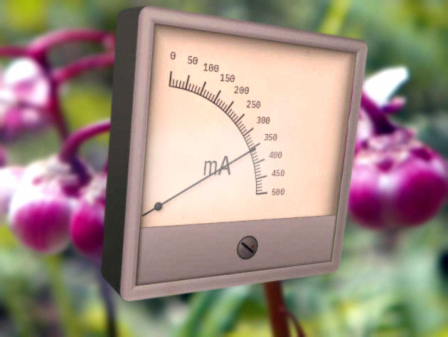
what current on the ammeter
350 mA
